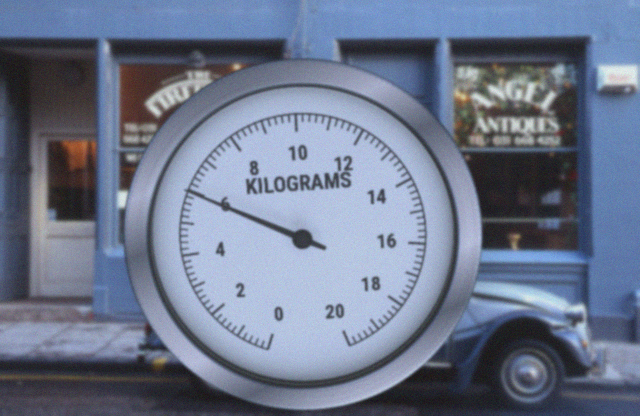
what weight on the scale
6 kg
